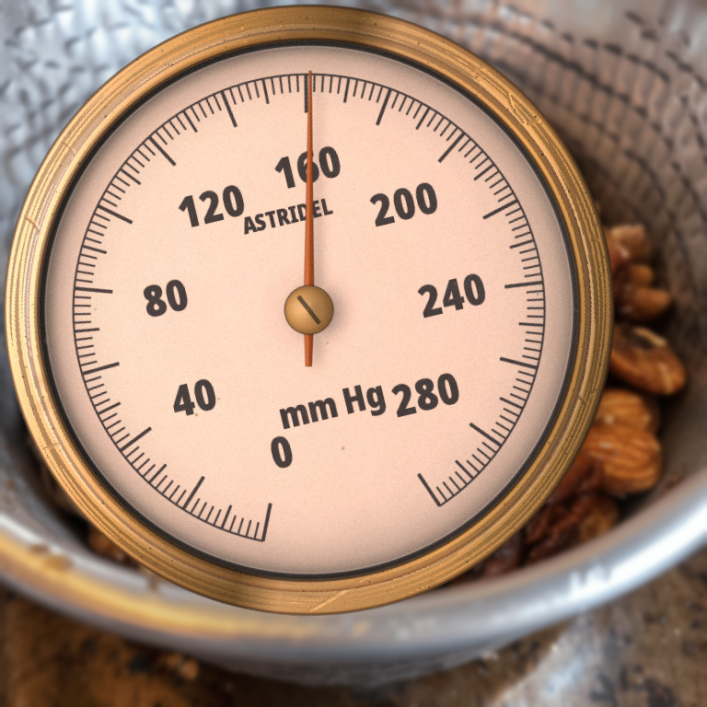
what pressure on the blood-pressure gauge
161 mmHg
